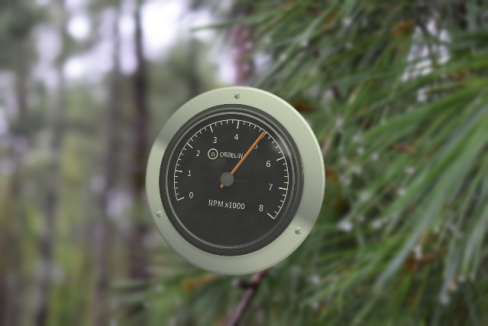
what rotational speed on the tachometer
5000 rpm
